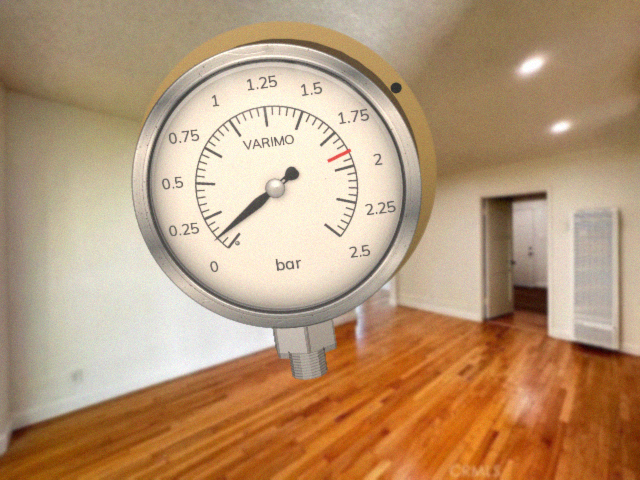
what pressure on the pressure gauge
0.1 bar
